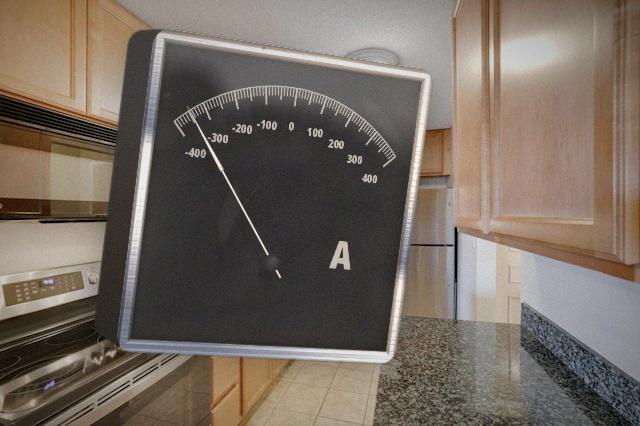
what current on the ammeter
-350 A
